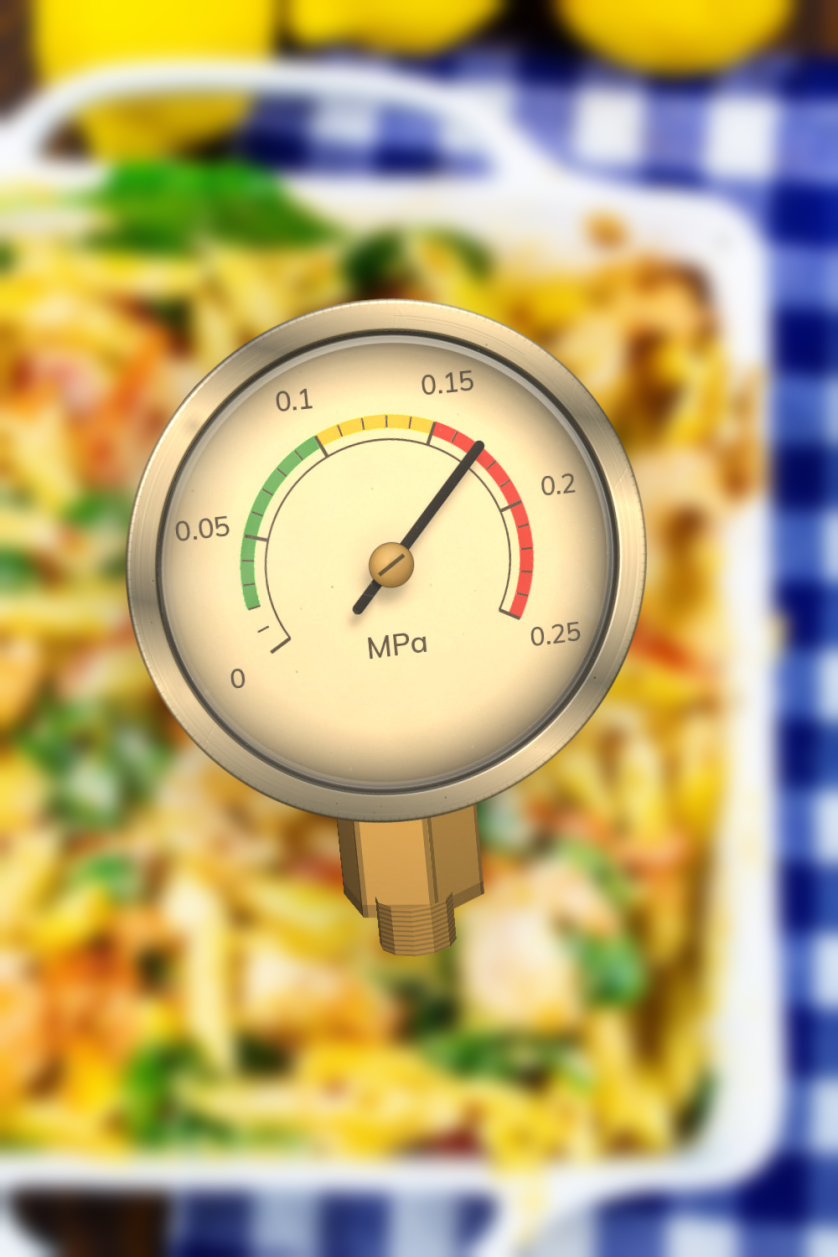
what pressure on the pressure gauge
0.17 MPa
